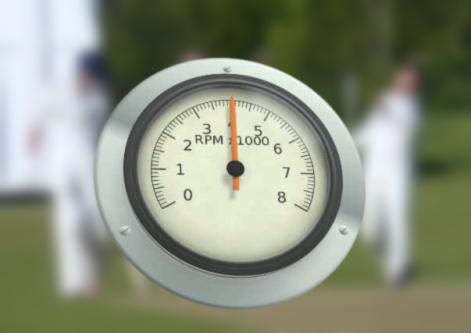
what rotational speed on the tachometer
4000 rpm
